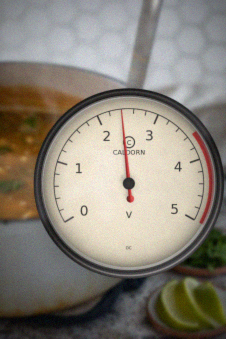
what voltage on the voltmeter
2.4 V
